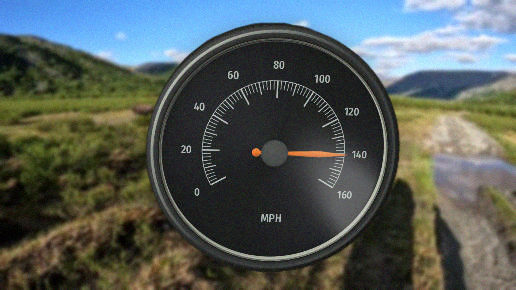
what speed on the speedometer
140 mph
